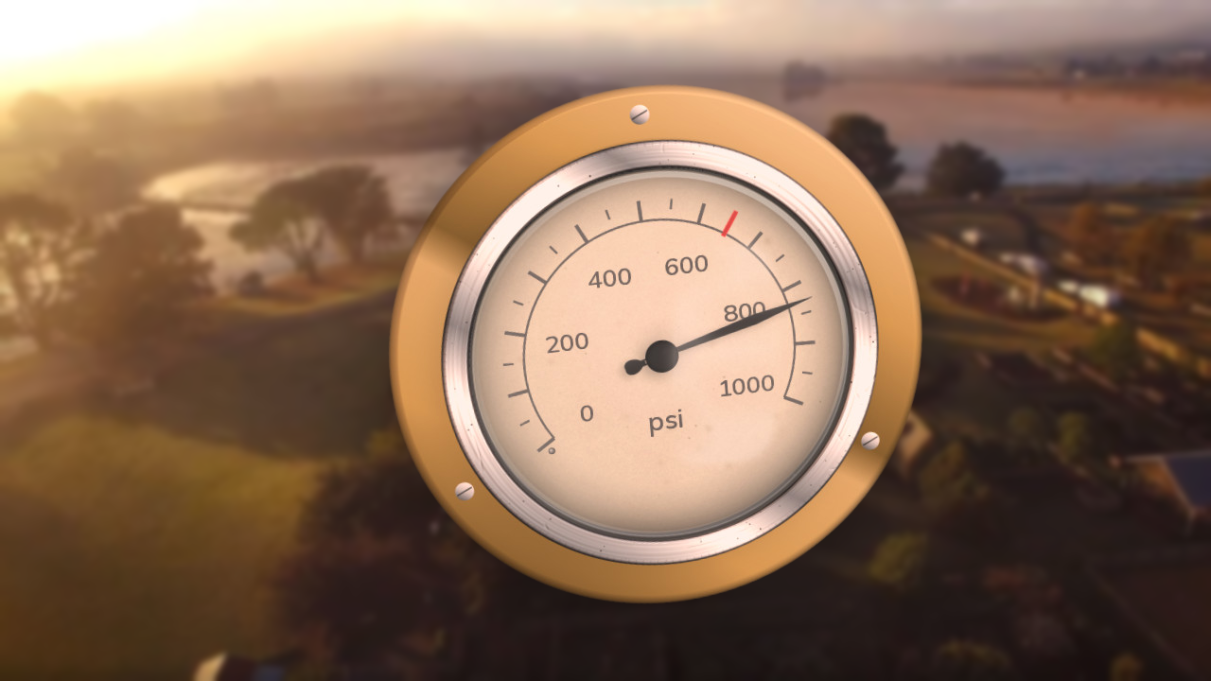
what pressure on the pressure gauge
825 psi
